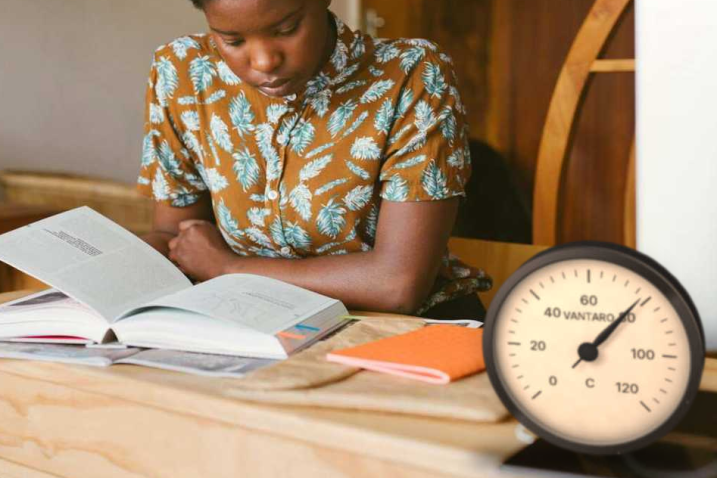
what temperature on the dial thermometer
78 °C
